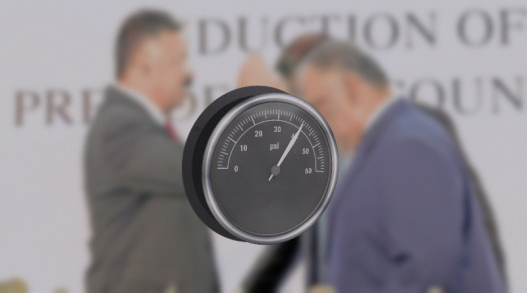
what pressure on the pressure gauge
40 psi
